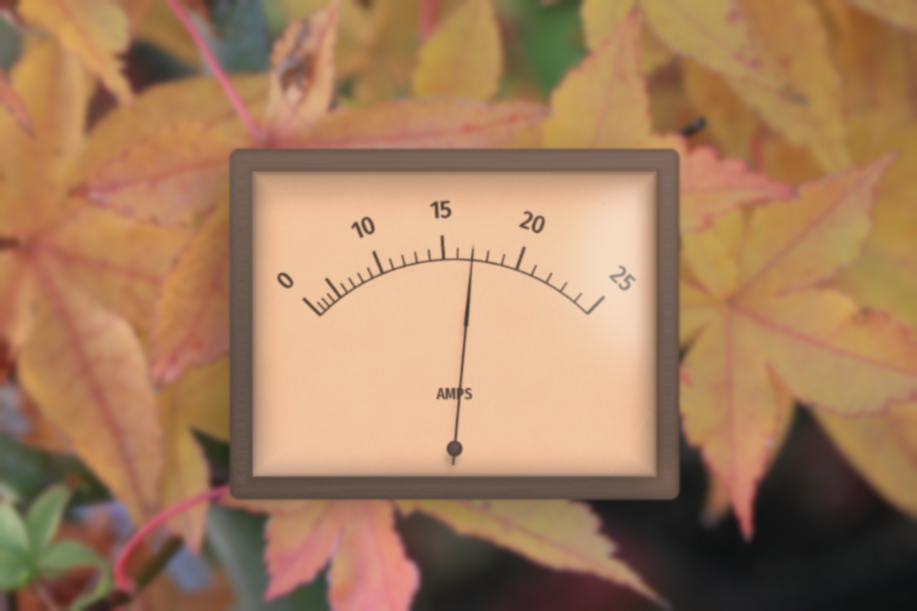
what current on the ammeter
17 A
